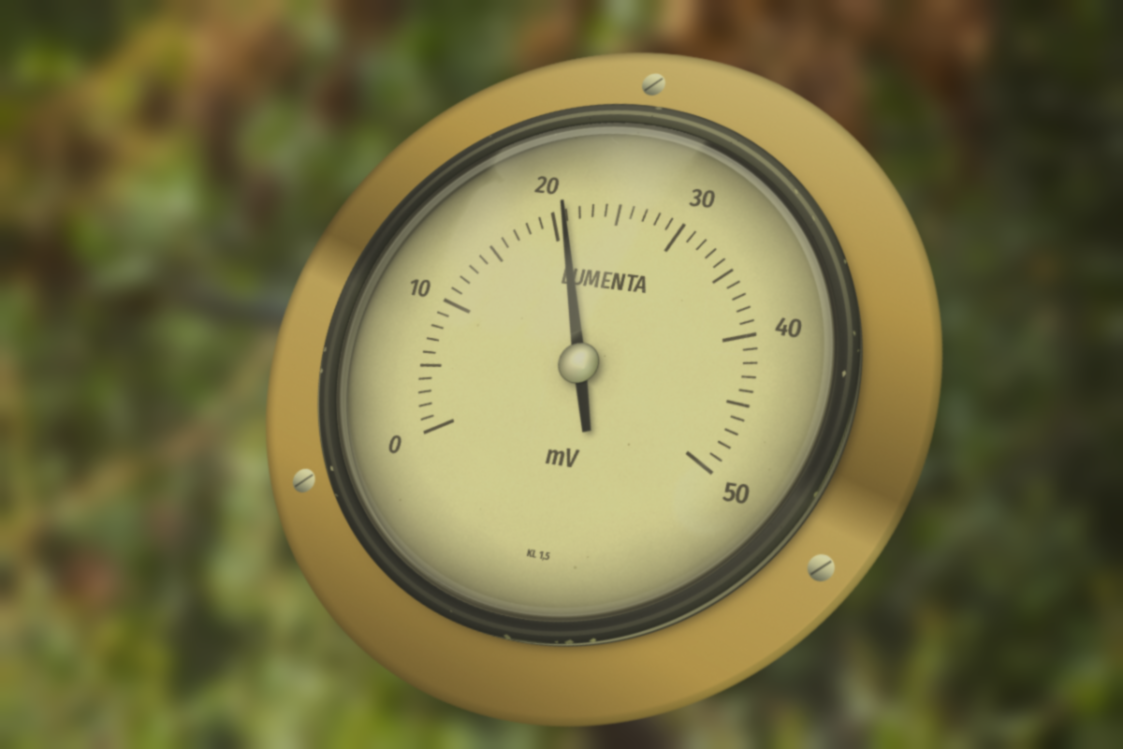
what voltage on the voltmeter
21 mV
